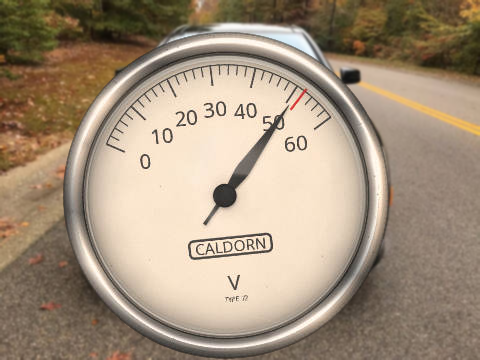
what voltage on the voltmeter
51 V
